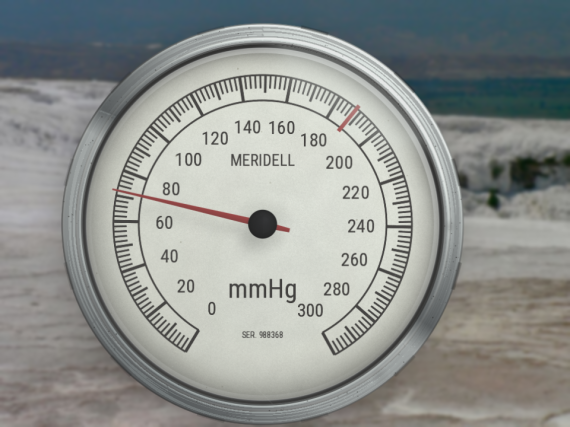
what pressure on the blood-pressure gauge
72 mmHg
